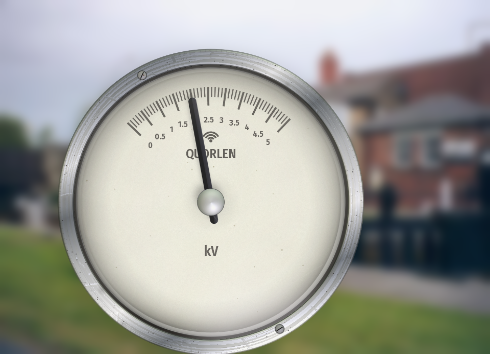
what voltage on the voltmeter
2 kV
